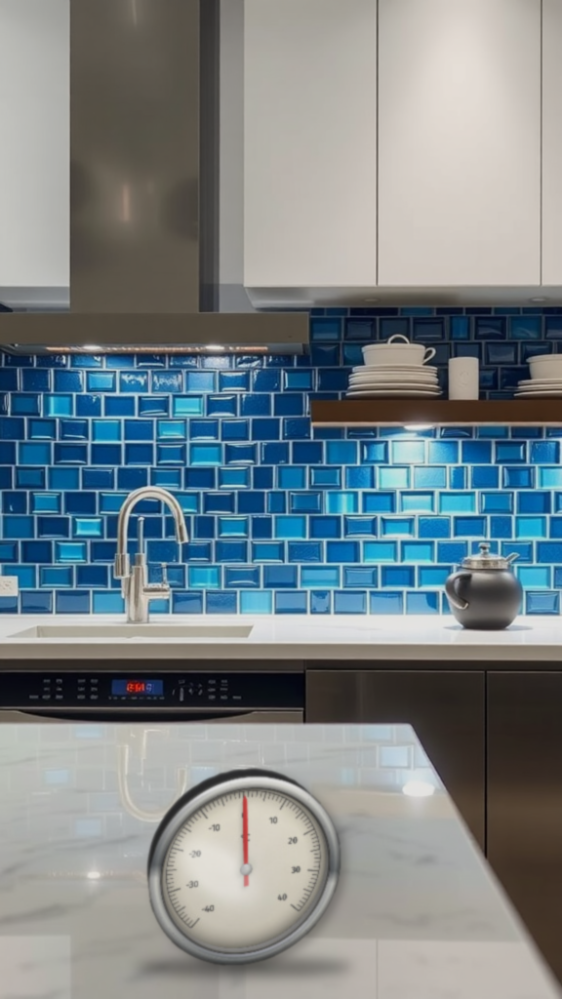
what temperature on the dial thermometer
0 °C
